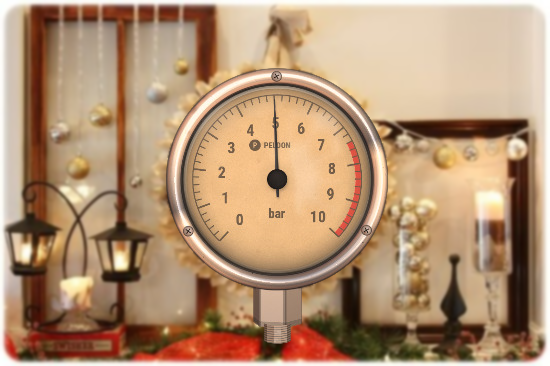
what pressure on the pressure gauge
5 bar
